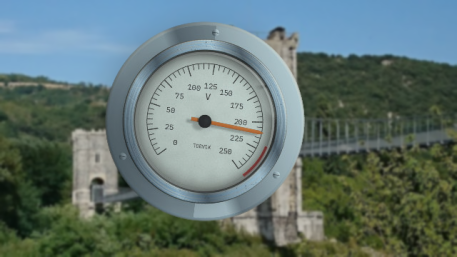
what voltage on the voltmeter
210 V
